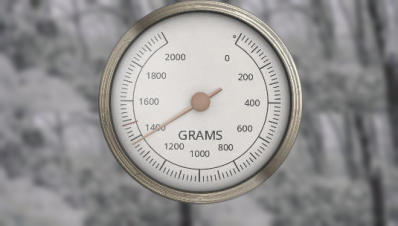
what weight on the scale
1380 g
